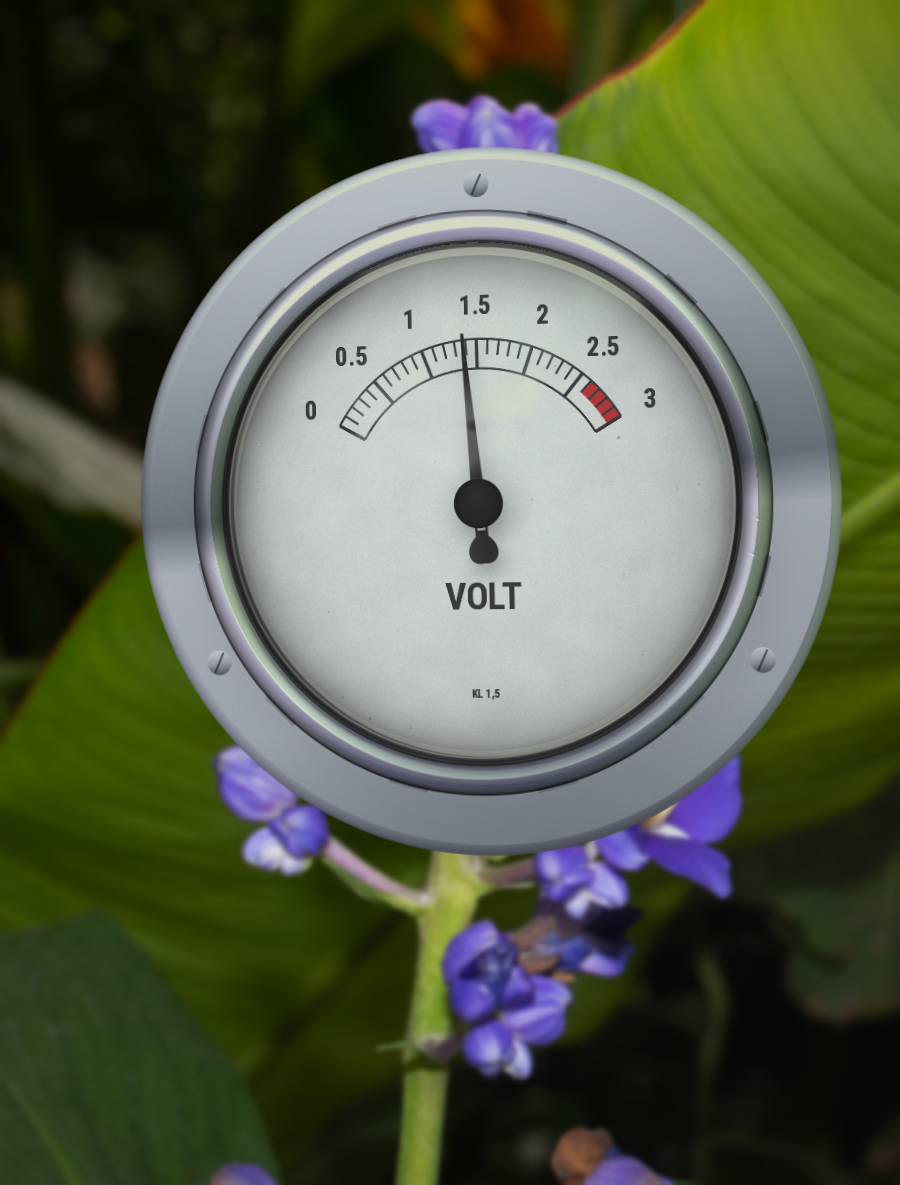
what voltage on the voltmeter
1.4 V
